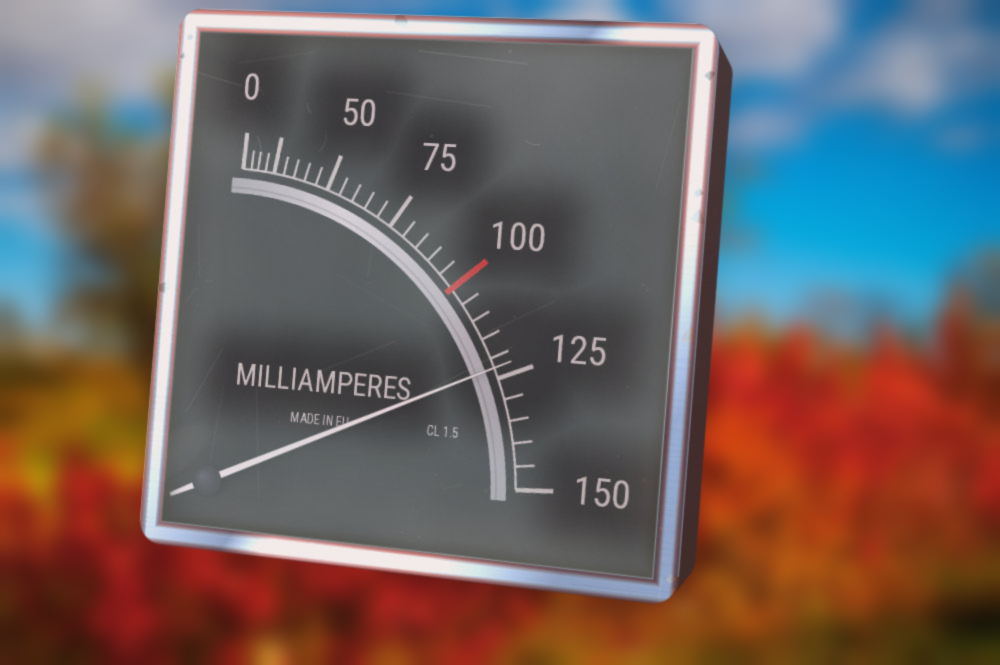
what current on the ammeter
122.5 mA
